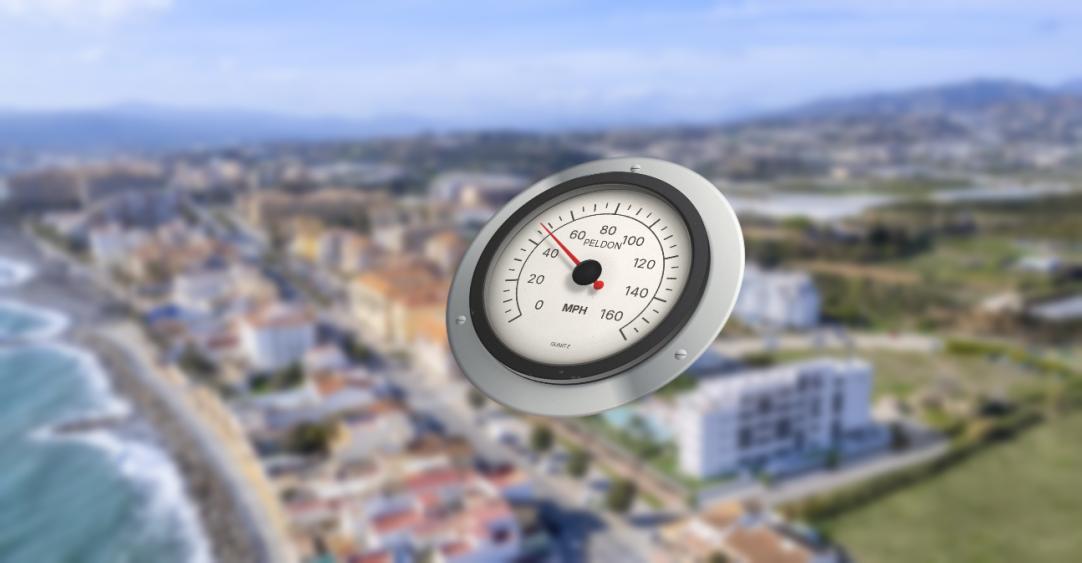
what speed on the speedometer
47.5 mph
